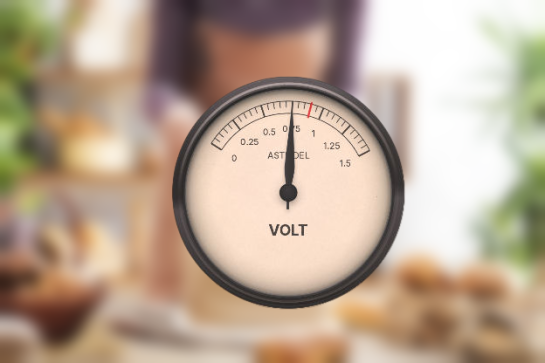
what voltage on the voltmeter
0.75 V
